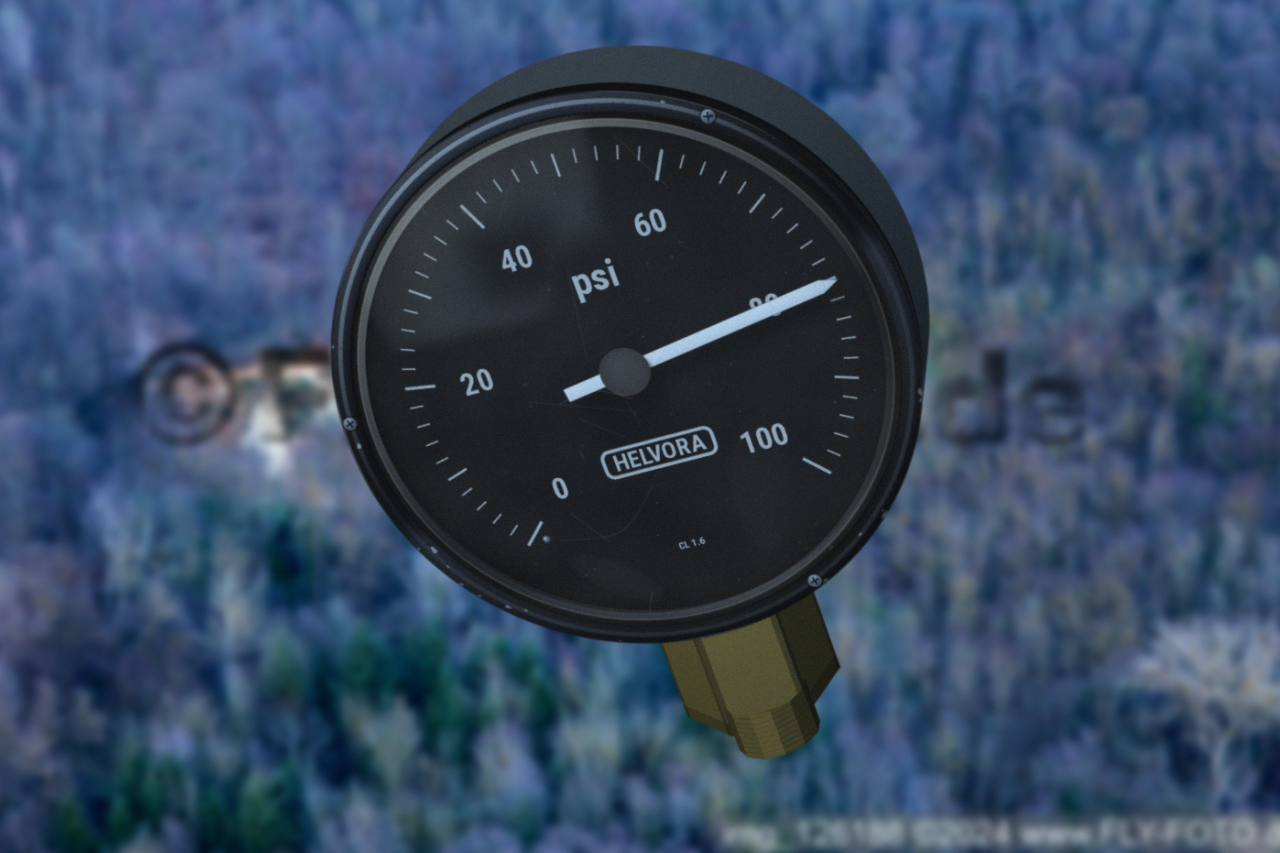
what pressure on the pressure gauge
80 psi
